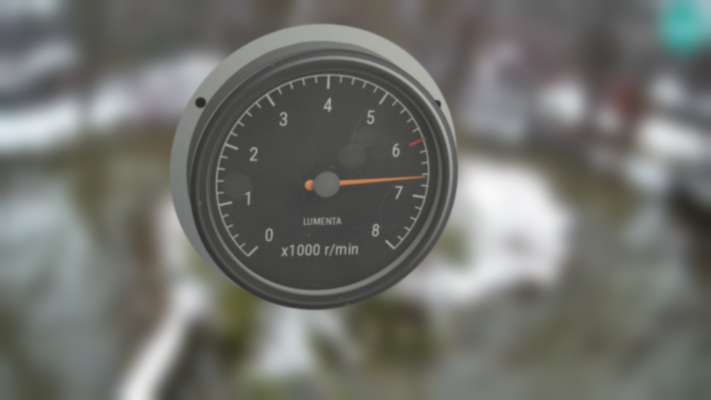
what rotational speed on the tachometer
6600 rpm
